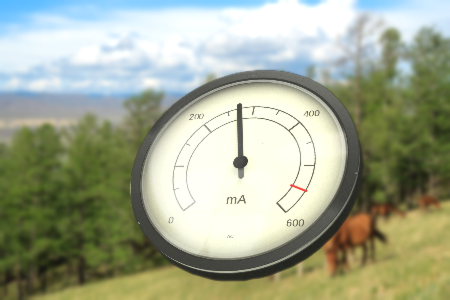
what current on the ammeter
275 mA
